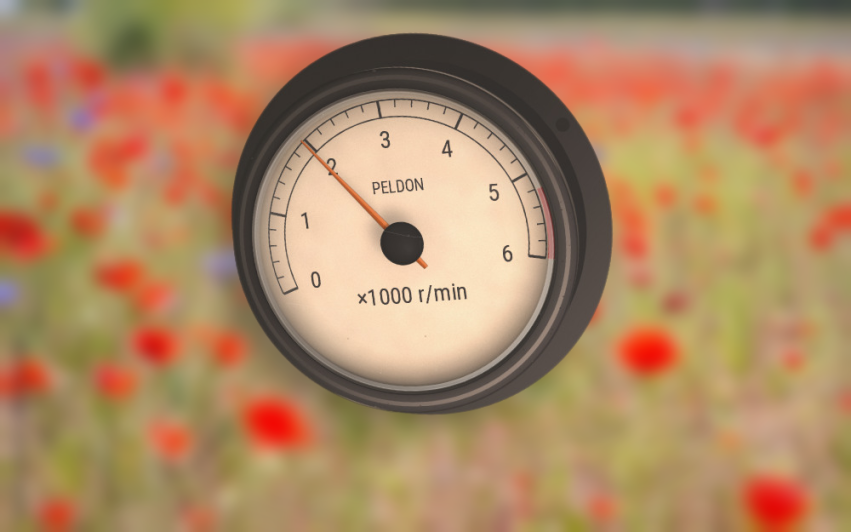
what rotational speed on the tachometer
2000 rpm
